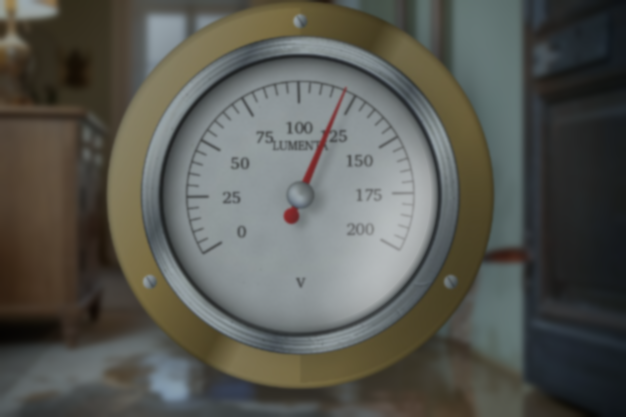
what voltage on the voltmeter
120 V
